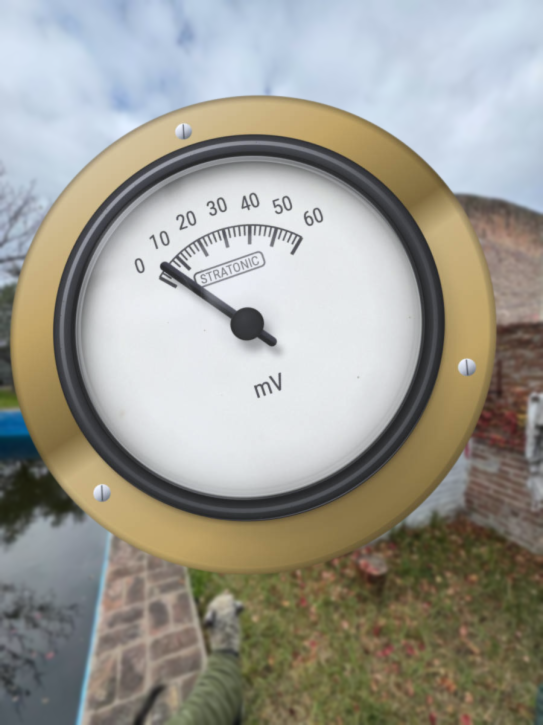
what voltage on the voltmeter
4 mV
